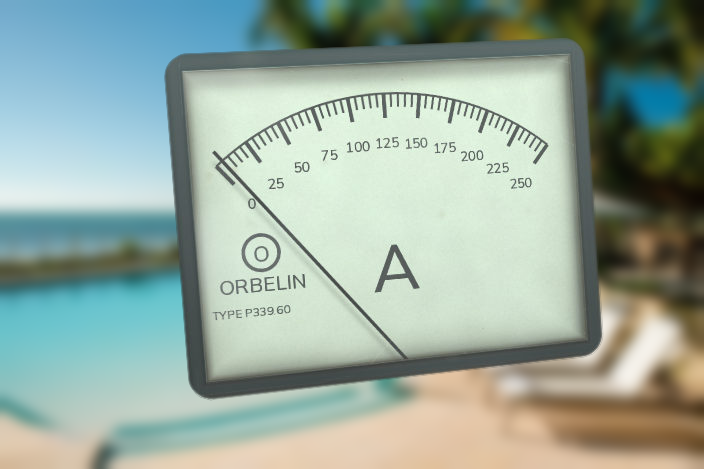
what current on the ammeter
5 A
